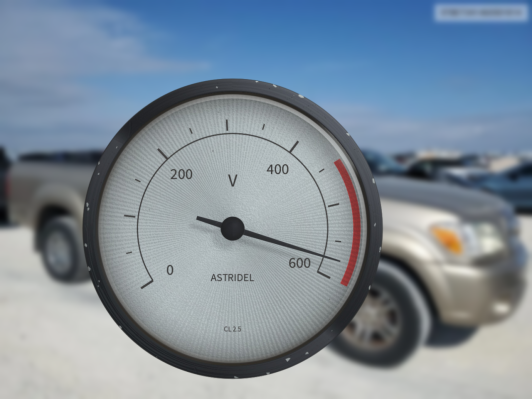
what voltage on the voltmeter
575 V
